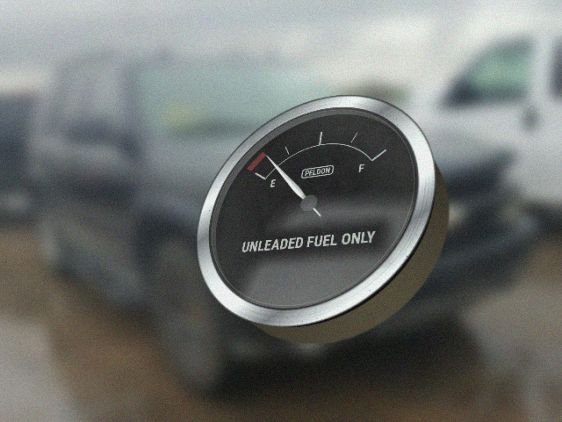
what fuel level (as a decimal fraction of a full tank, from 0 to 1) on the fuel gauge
0.125
